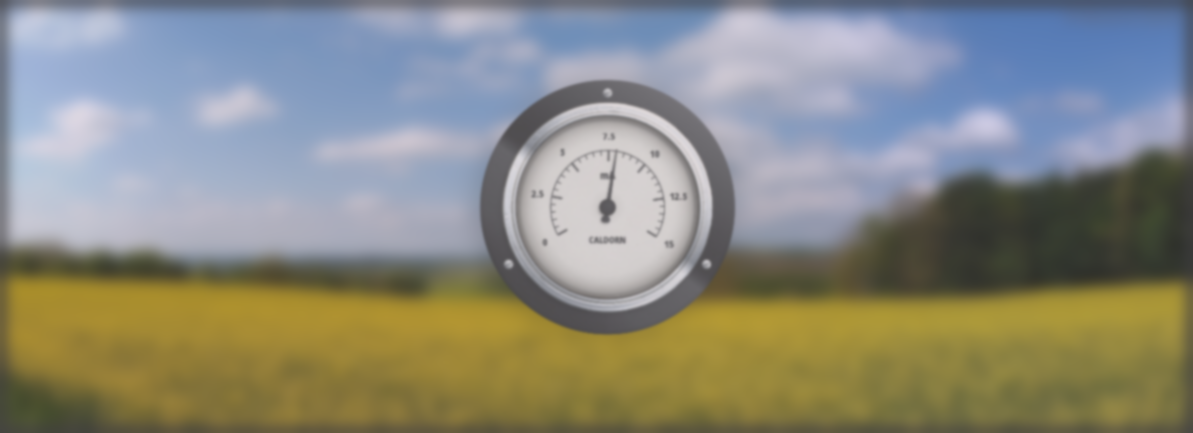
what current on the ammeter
8 mA
